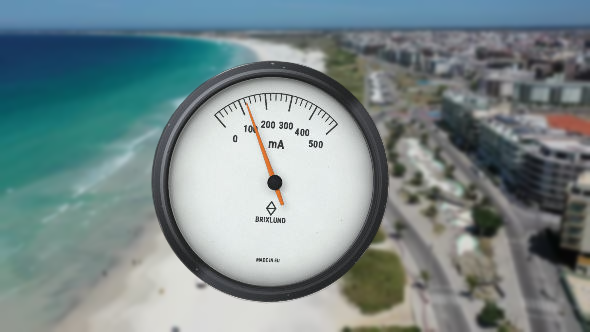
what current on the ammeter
120 mA
